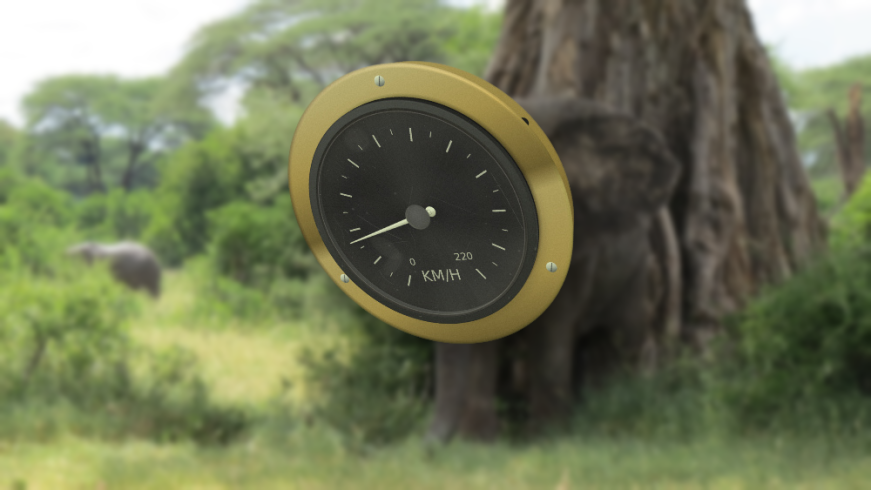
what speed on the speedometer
35 km/h
